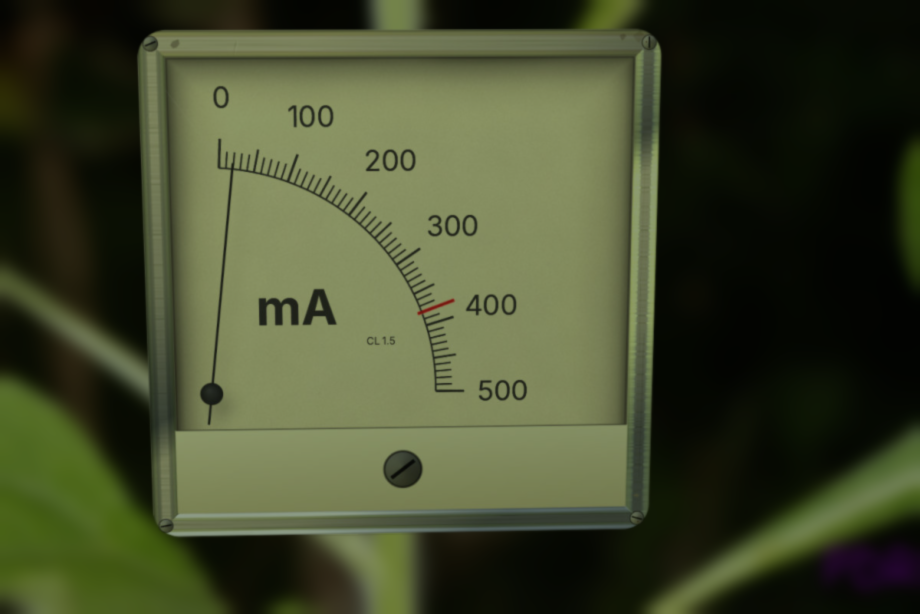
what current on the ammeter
20 mA
